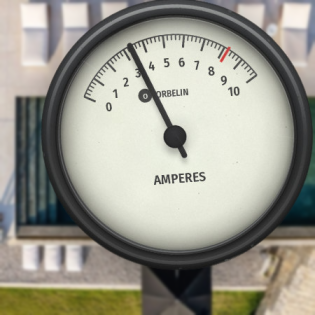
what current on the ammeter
3.4 A
